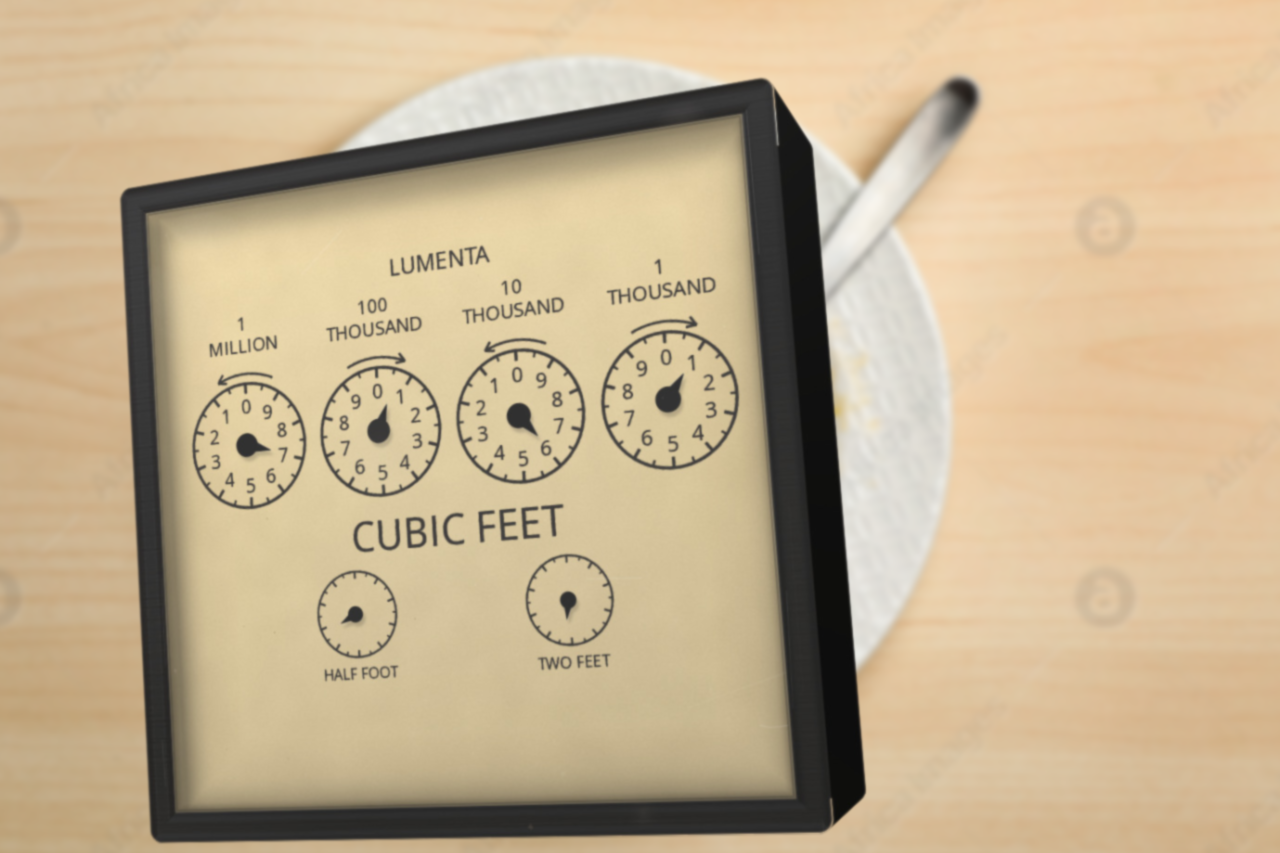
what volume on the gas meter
706100 ft³
